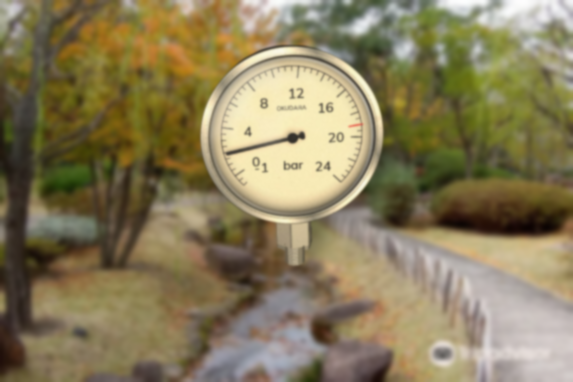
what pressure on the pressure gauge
2 bar
